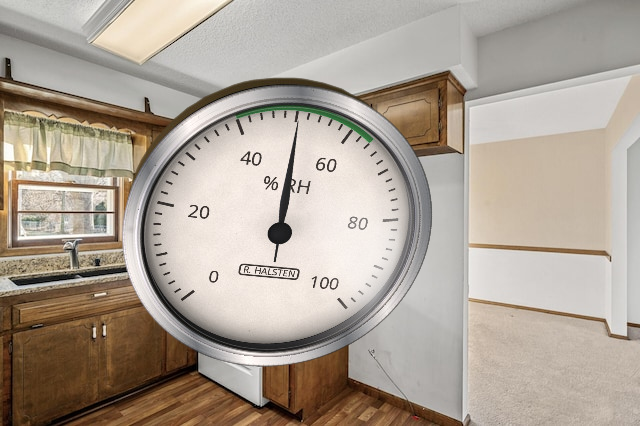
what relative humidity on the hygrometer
50 %
